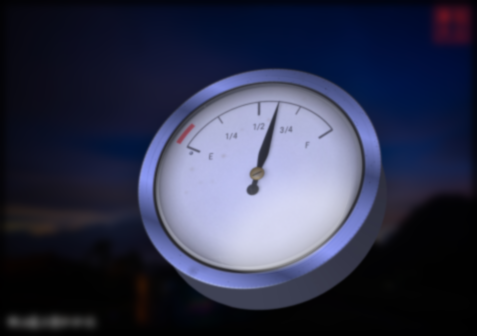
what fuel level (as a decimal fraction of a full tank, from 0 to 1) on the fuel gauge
0.625
